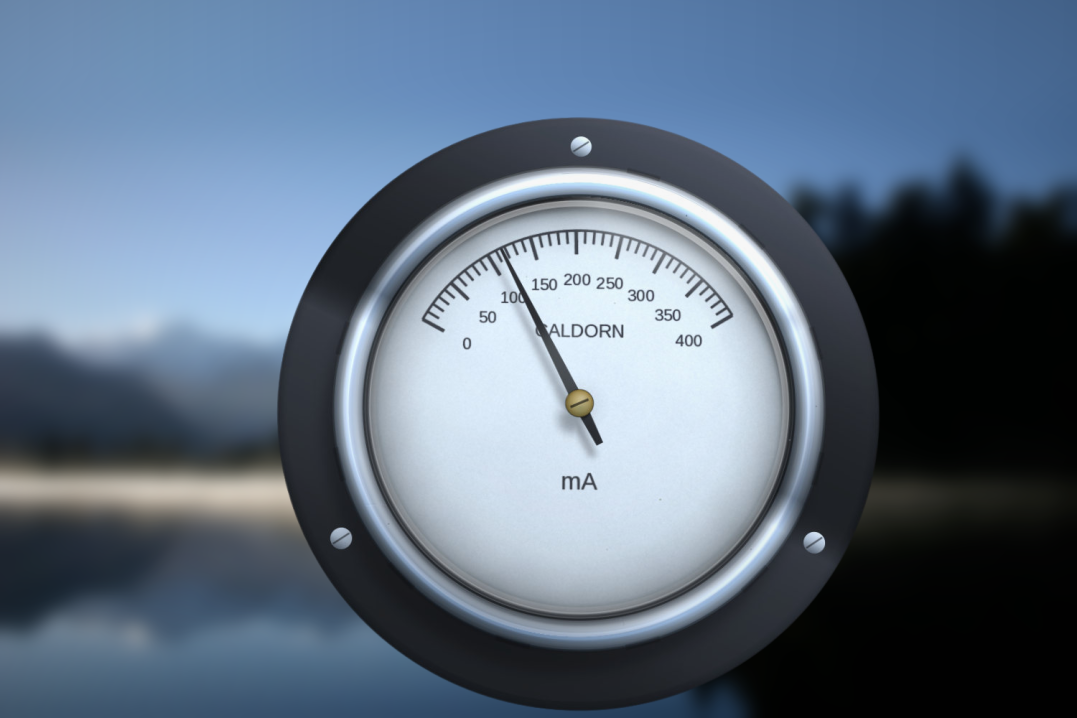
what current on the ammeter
115 mA
